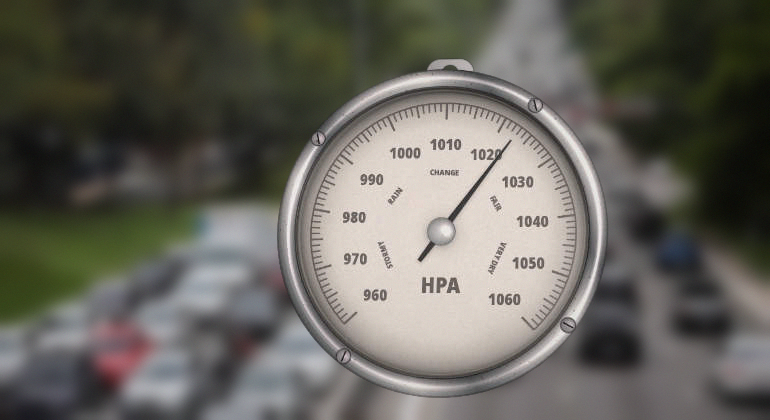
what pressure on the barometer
1023 hPa
